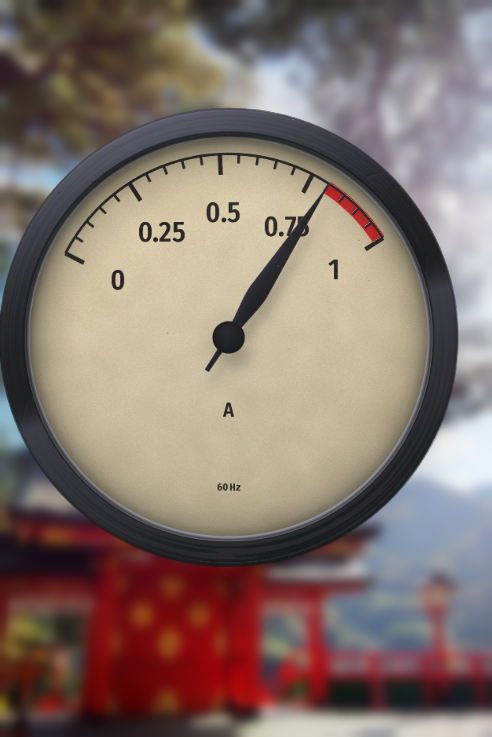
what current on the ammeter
0.8 A
